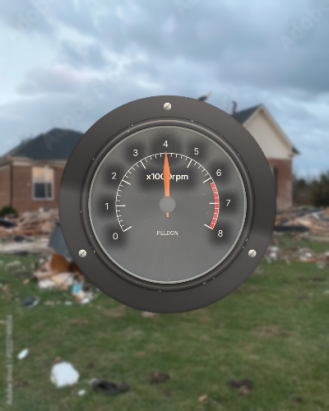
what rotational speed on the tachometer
4000 rpm
